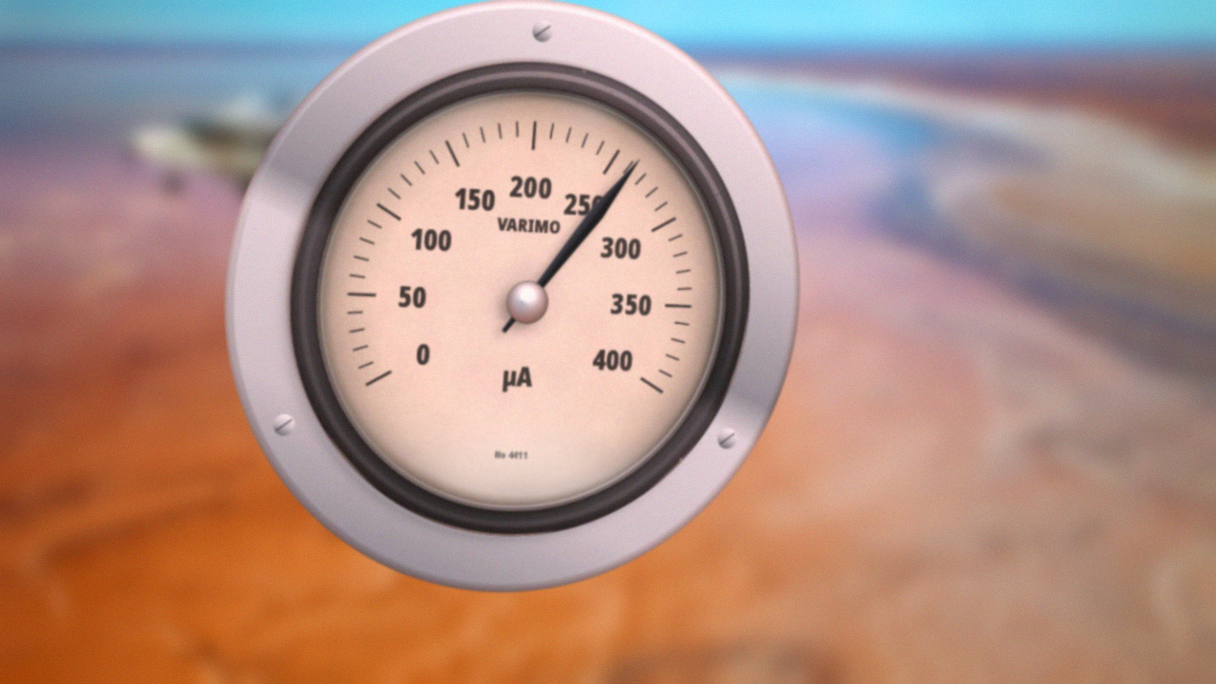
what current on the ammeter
260 µA
